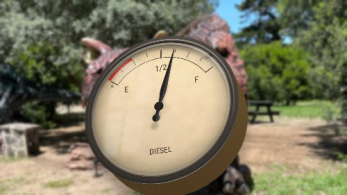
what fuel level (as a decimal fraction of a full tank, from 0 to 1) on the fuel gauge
0.625
